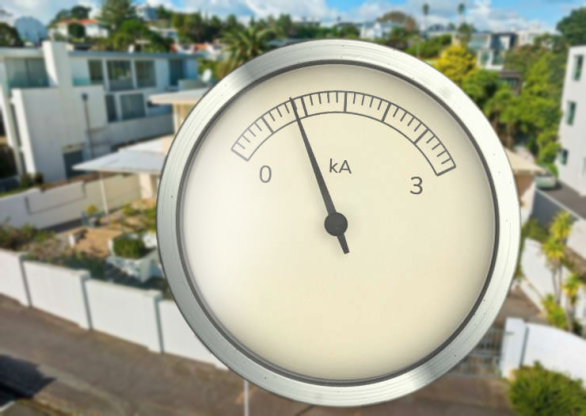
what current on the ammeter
0.9 kA
